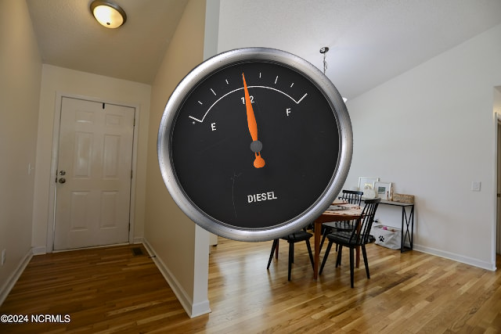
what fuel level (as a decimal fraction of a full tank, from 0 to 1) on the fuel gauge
0.5
